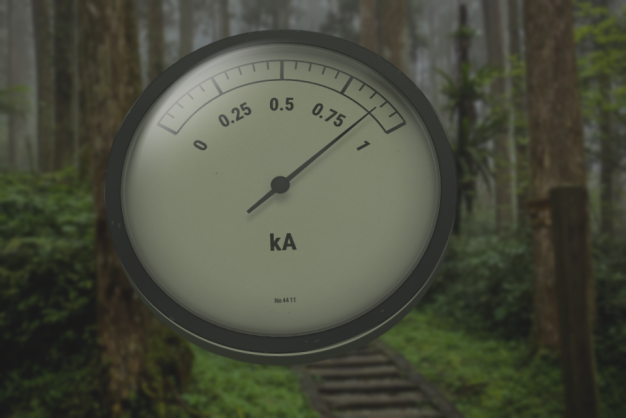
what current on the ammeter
0.9 kA
